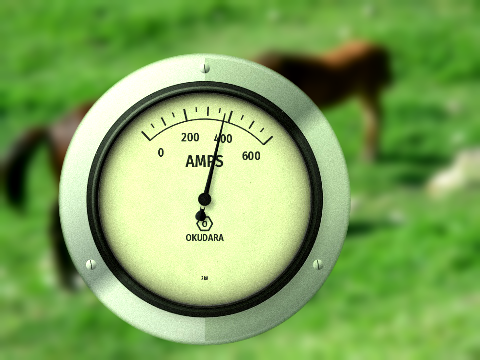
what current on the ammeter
375 A
